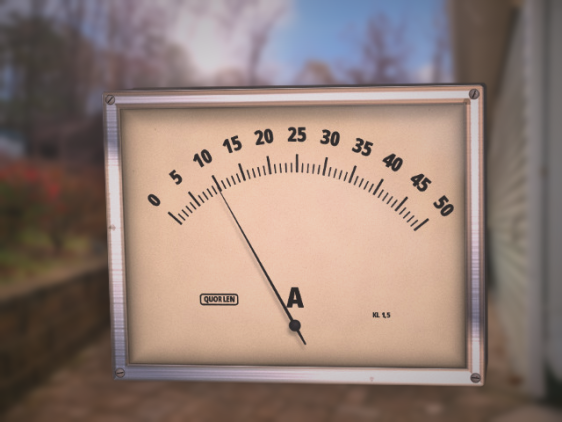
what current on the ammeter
10 A
